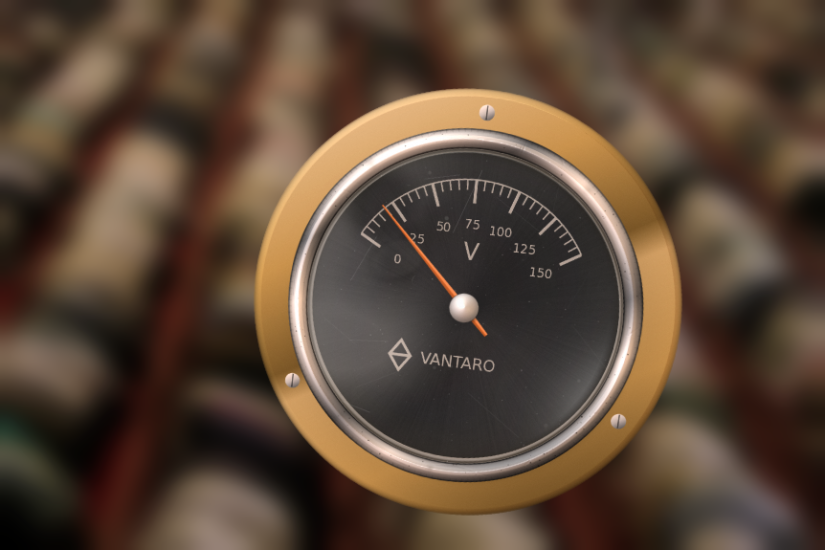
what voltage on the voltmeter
20 V
